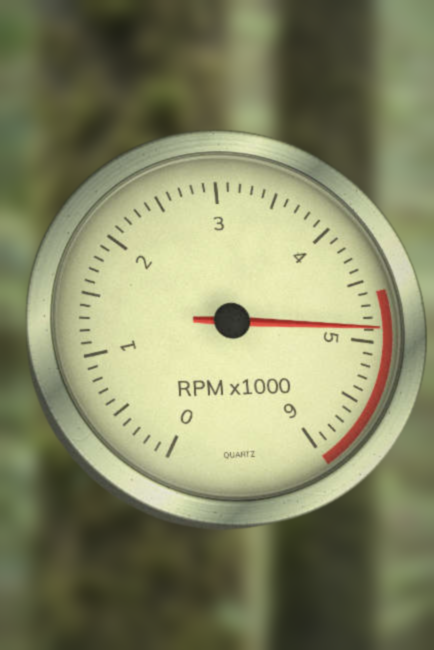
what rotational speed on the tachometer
4900 rpm
